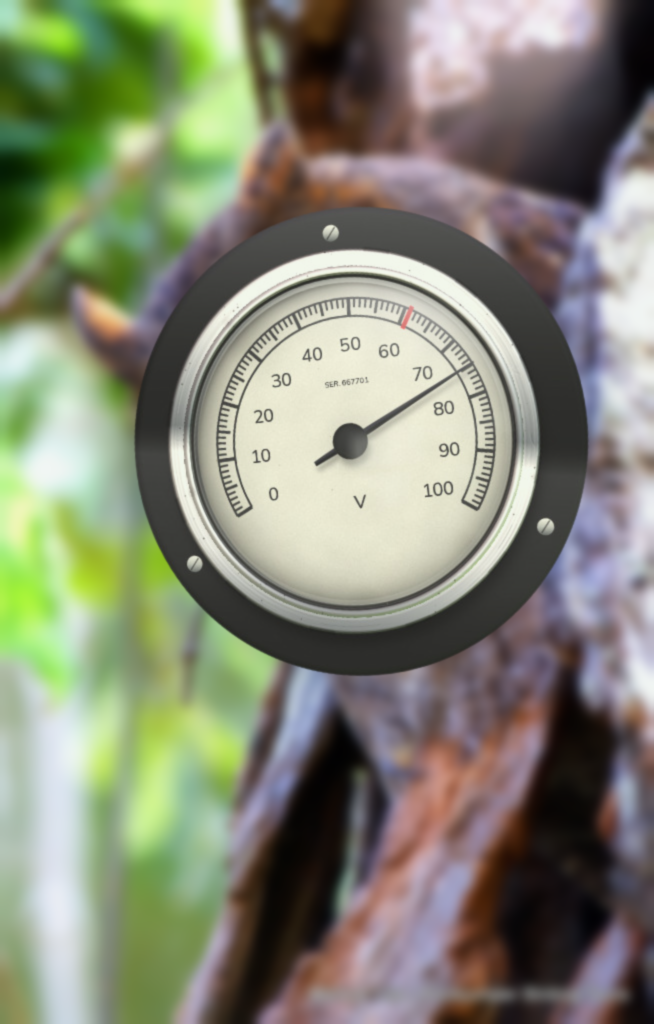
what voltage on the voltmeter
75 V
